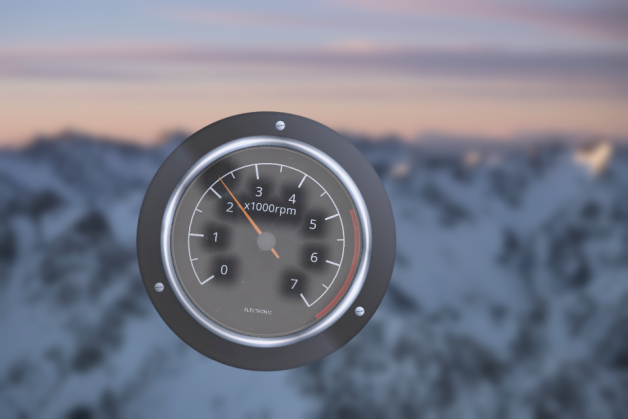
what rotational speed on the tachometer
2250 rpm
